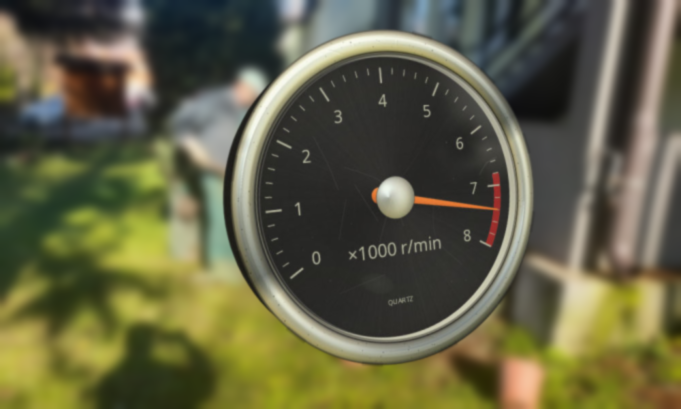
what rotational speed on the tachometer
7400 rpm
